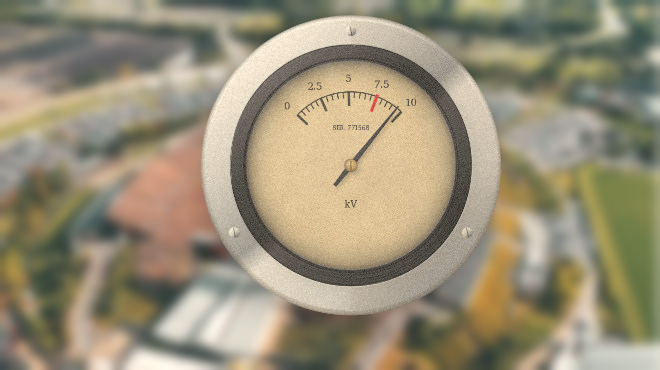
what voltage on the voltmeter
9.5 kV
